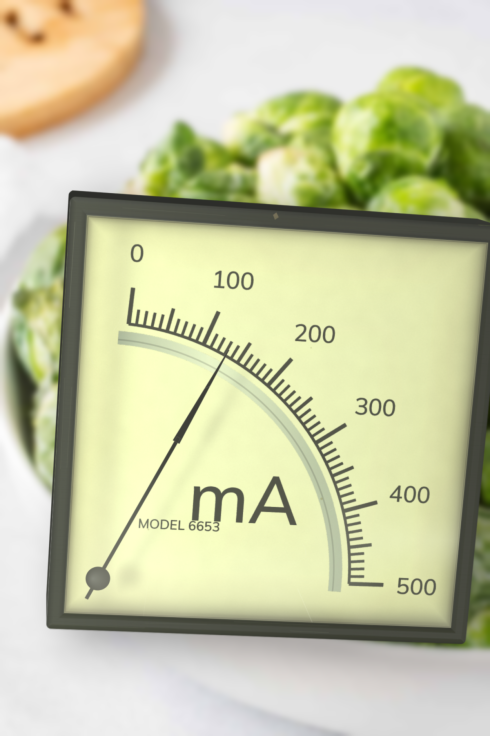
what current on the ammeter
130 mA
